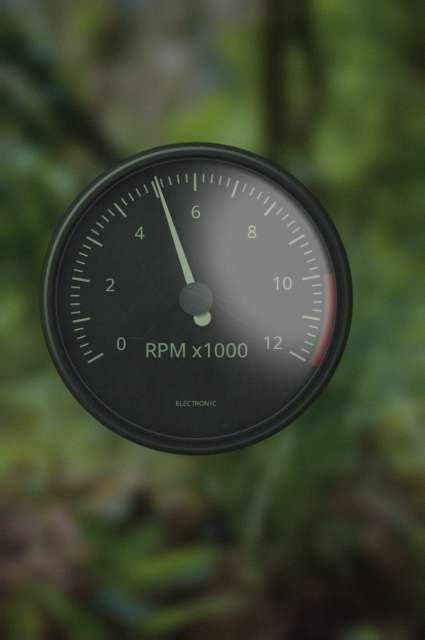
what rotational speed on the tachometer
5100 rpm
